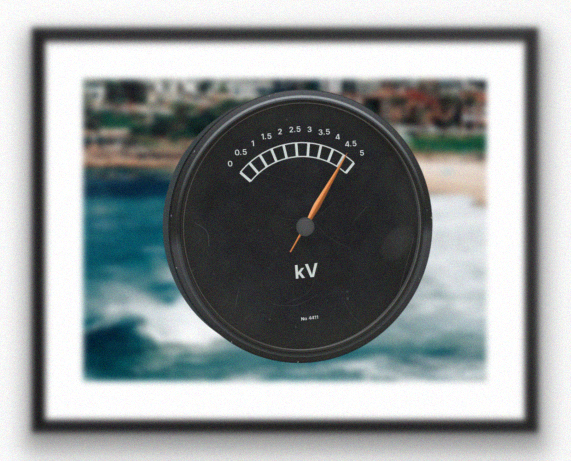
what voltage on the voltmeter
4.5 kV
